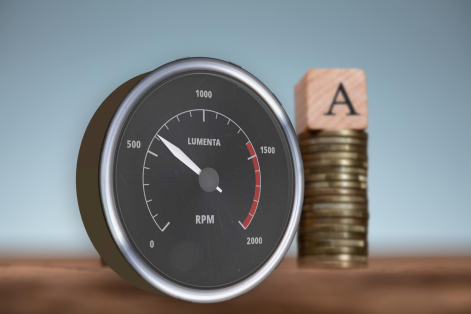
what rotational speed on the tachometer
600 rpm
